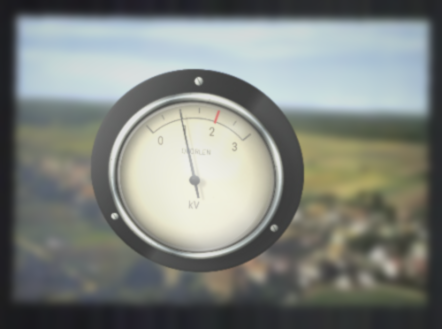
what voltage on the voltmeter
1 kV
